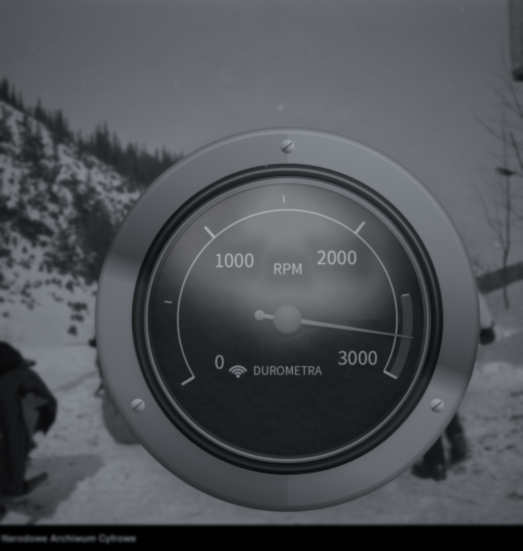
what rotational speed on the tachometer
2750 rpm
